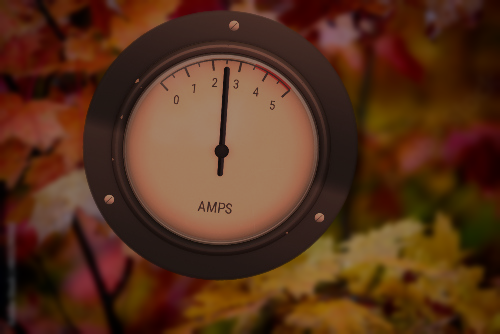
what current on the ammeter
2.5 A
